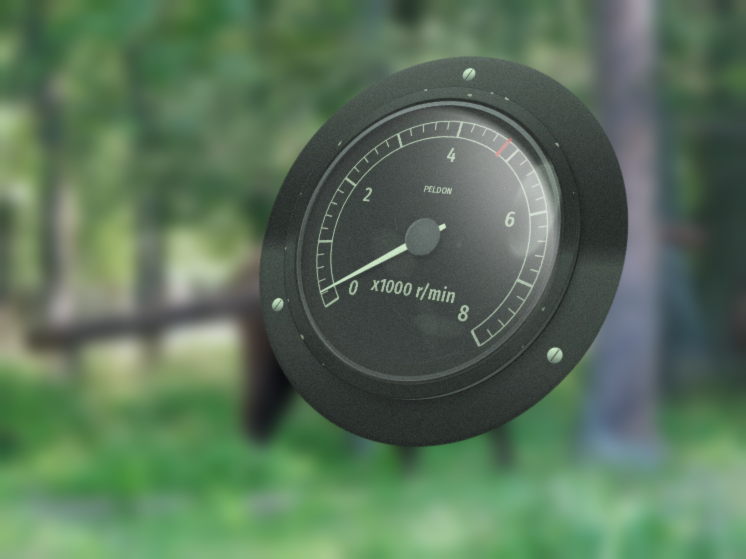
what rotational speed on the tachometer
200 rpm
